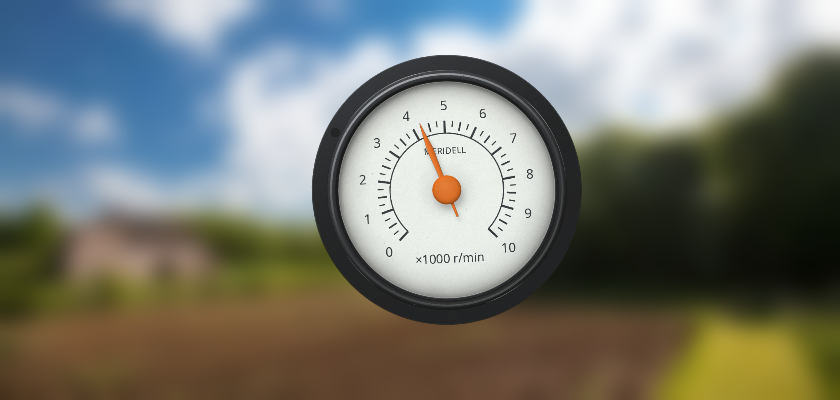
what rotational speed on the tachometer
4250 rpm
